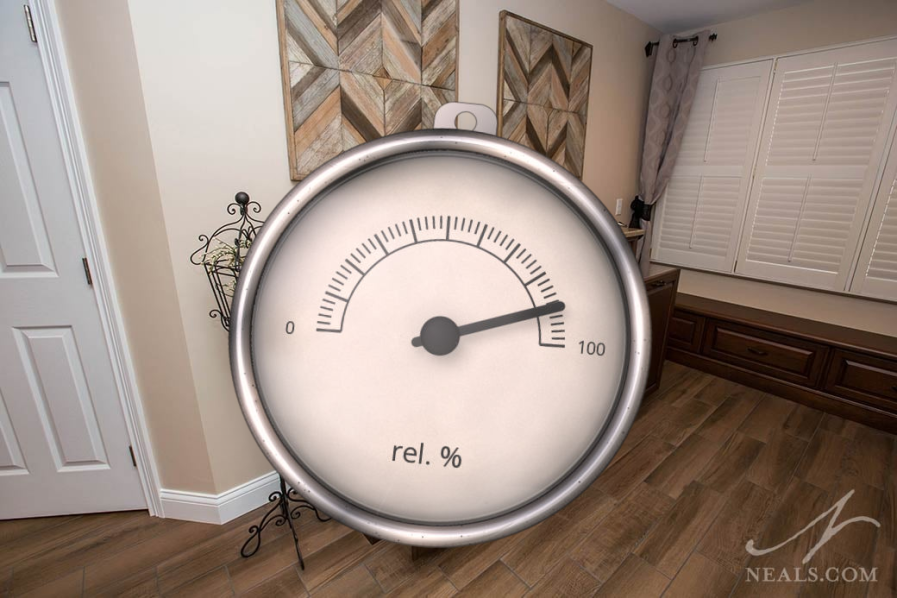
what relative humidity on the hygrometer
90 %
